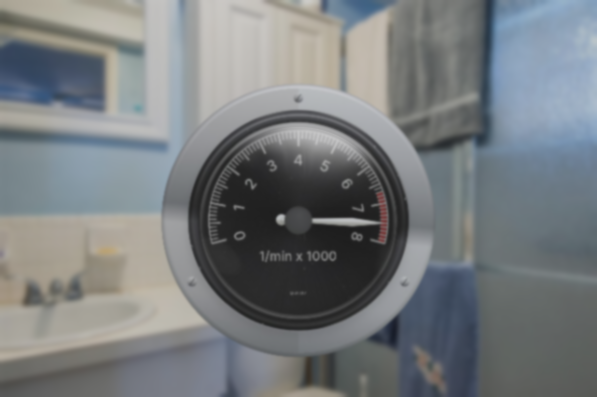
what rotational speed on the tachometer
7500 rpm
